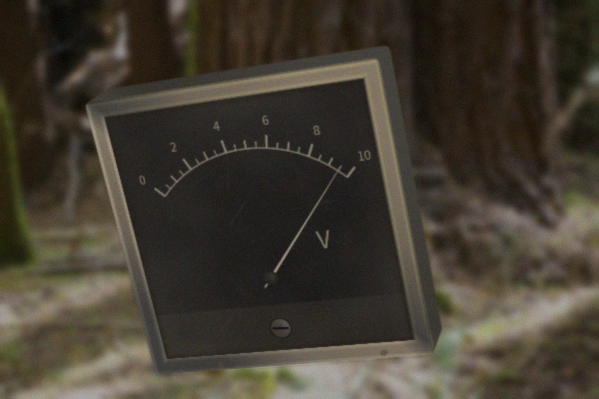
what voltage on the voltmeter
9.5 V
